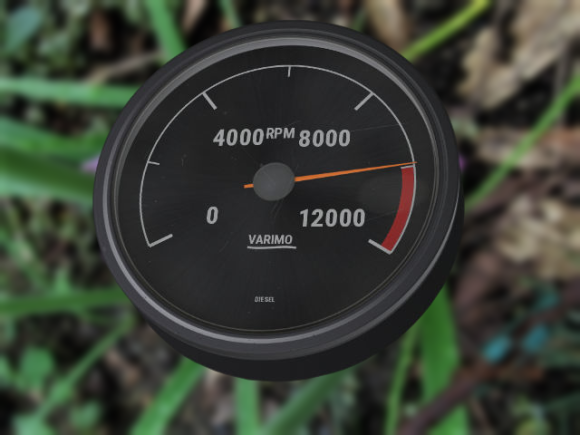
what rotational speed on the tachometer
10000 rpm
